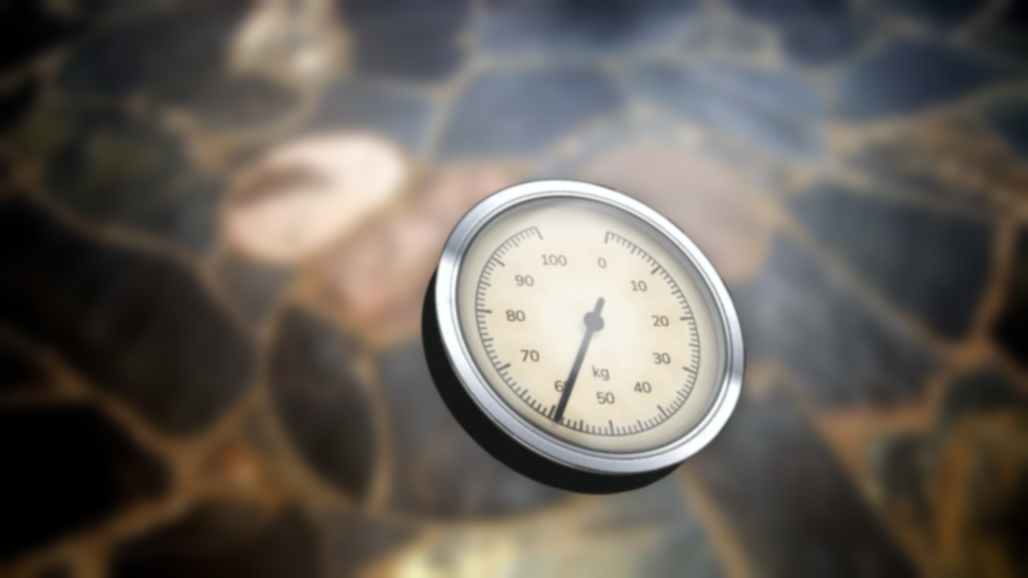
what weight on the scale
59 kg
